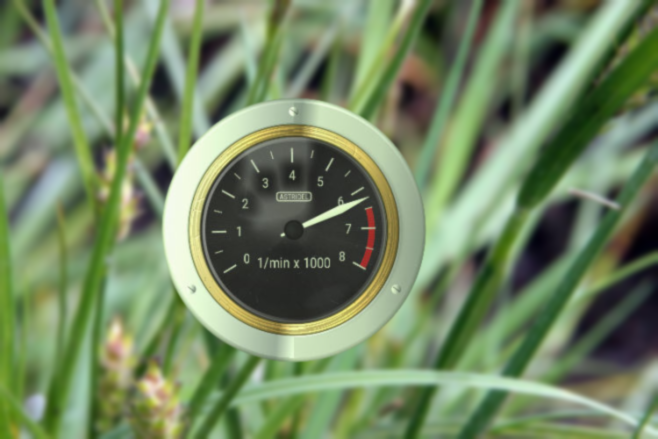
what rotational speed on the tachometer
6250 rpm
